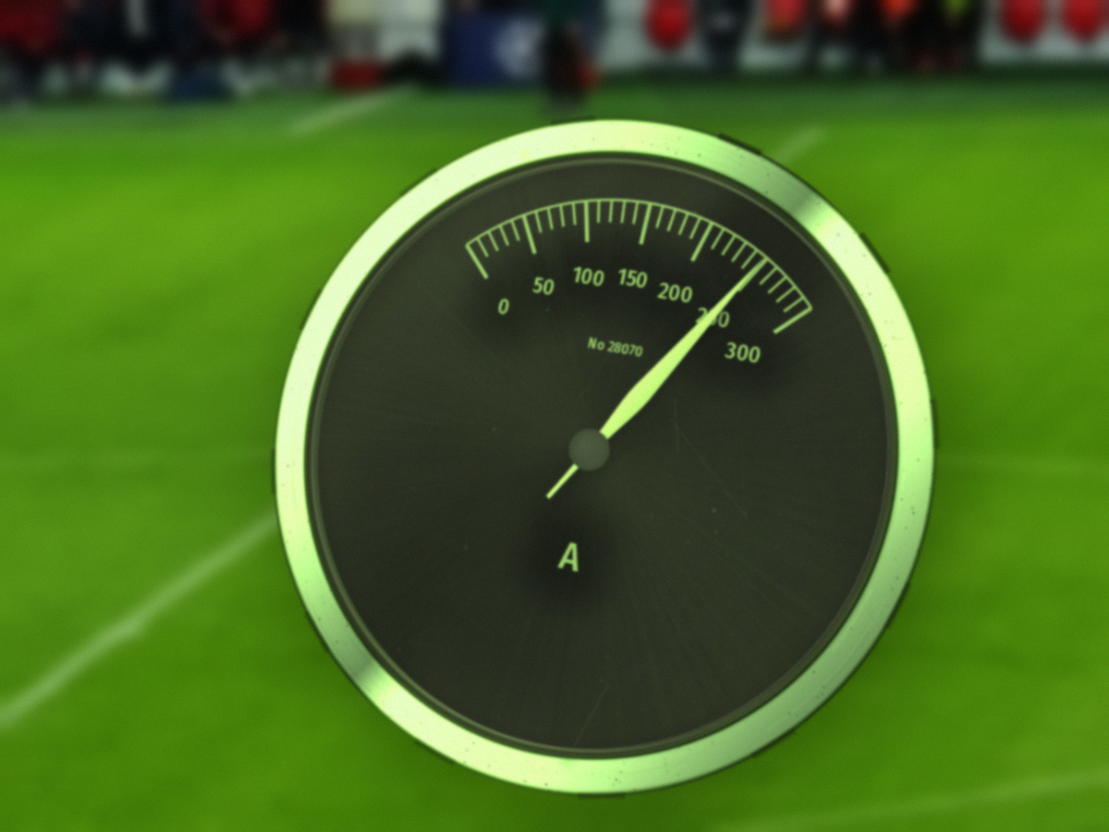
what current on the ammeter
250 A
